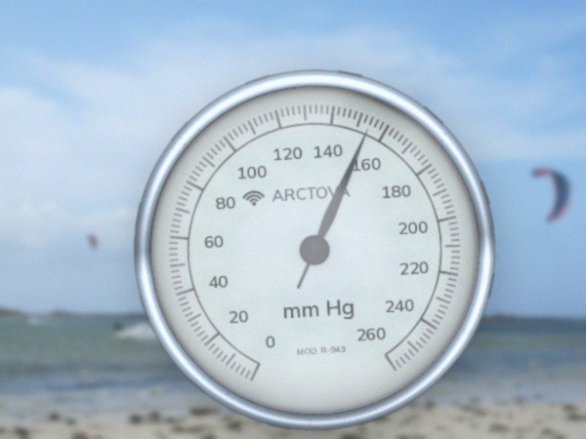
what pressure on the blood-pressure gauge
154 mmHg
